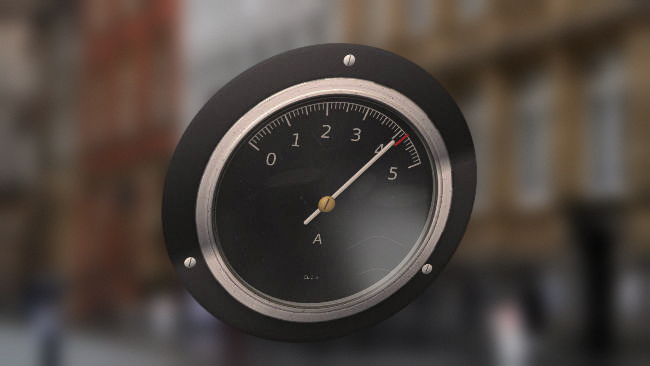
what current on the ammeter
4 A
